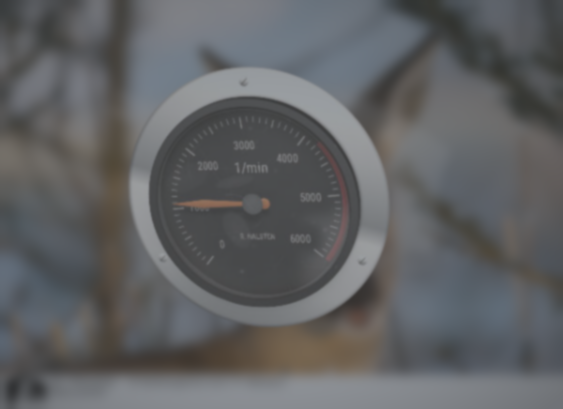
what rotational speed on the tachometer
1100 rpm
